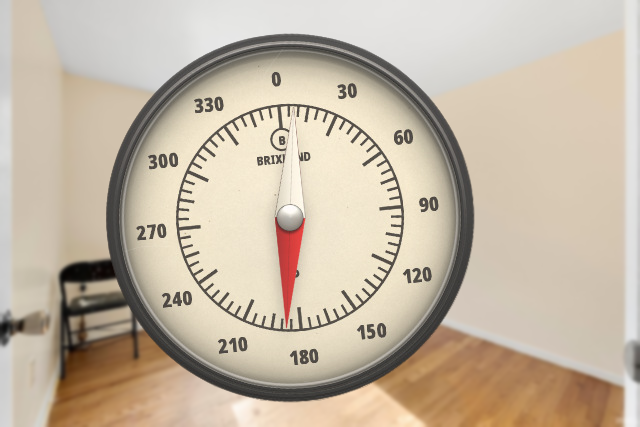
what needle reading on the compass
187.5 °
